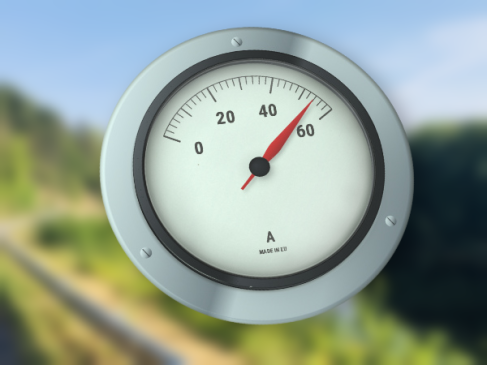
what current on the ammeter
54 A
